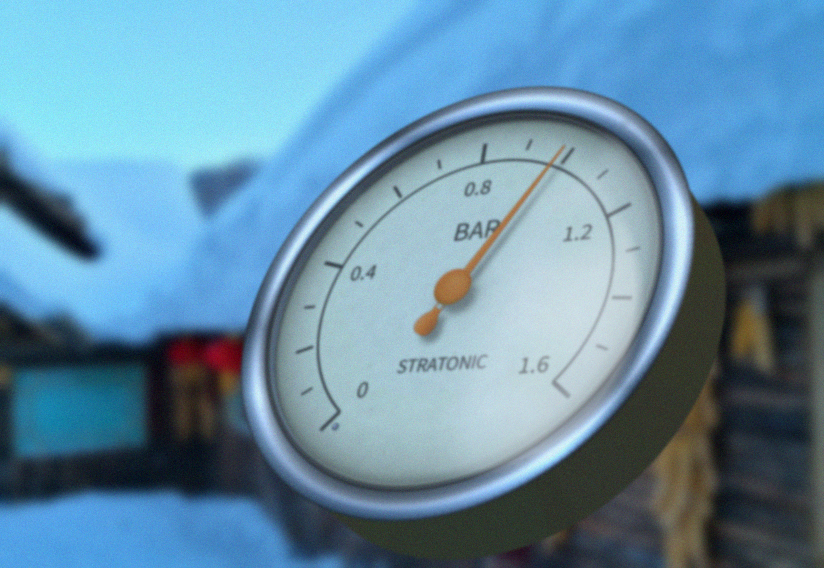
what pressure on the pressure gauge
1 bar
